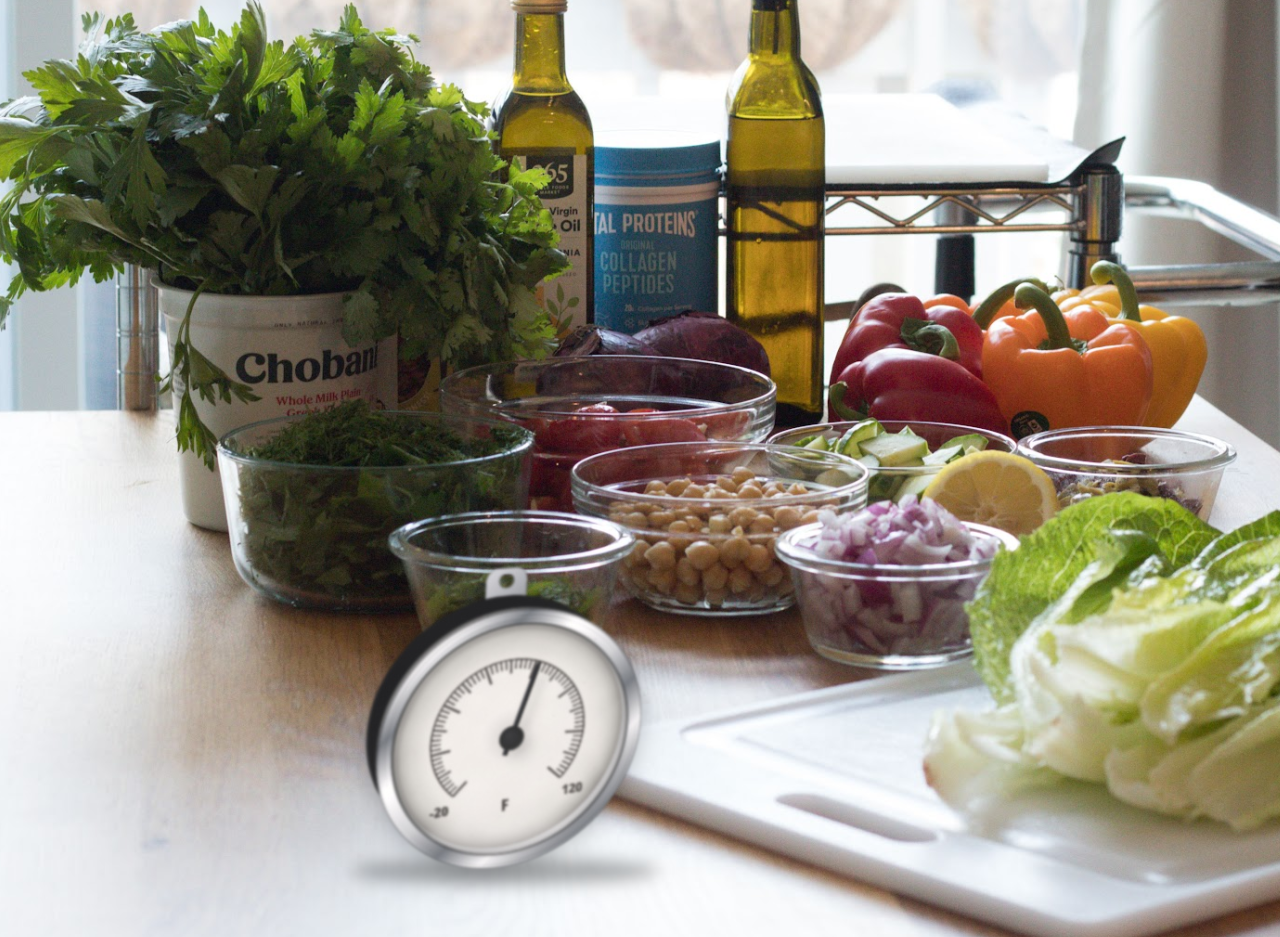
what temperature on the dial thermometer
60 °F
